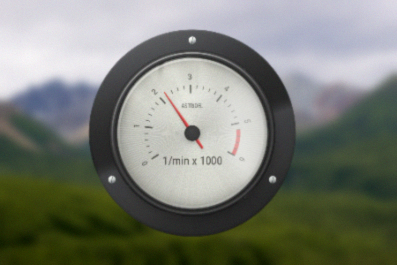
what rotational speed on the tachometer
2200 rpm
